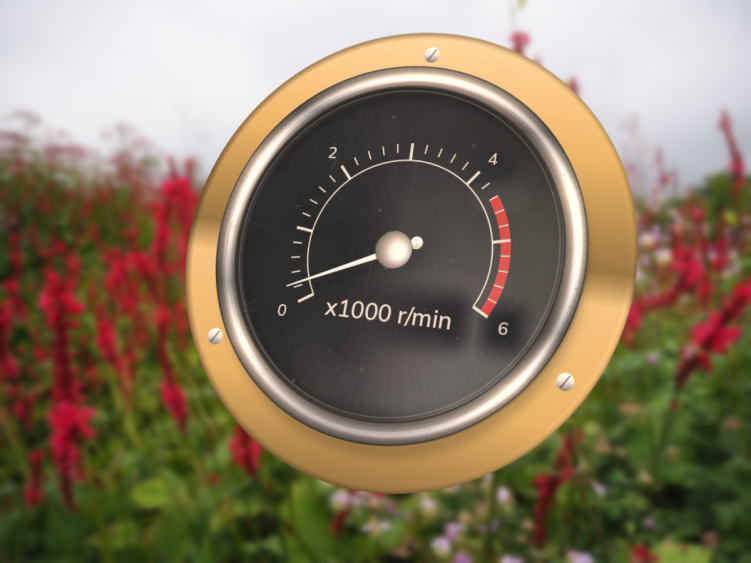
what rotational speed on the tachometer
200 rpm
